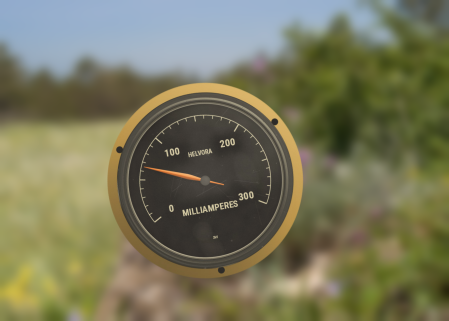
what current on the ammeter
65 mA
